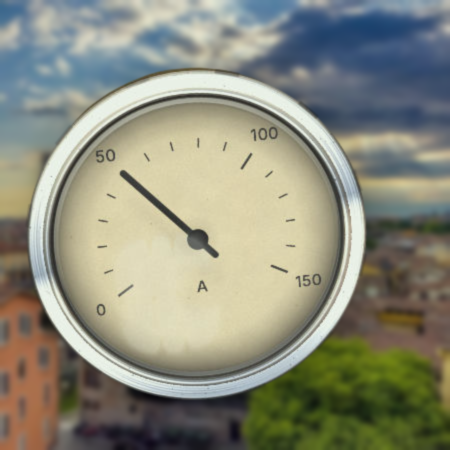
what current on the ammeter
50 A
